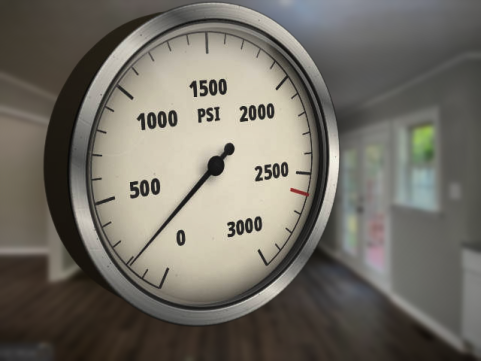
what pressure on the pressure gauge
200 psi
